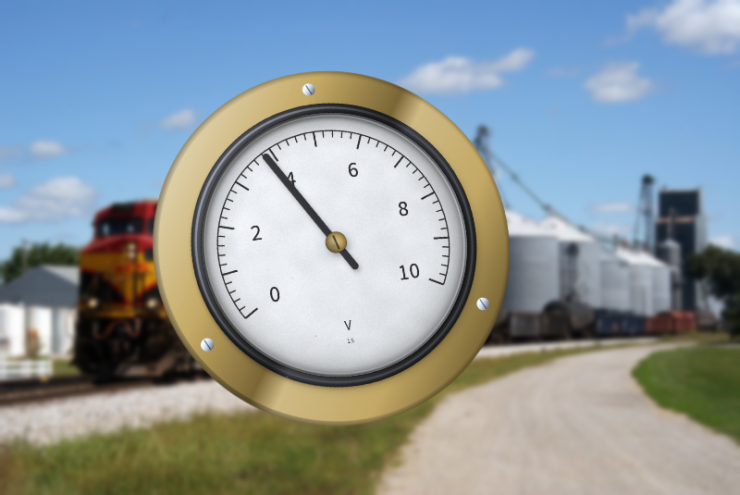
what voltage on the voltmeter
3.8 V
